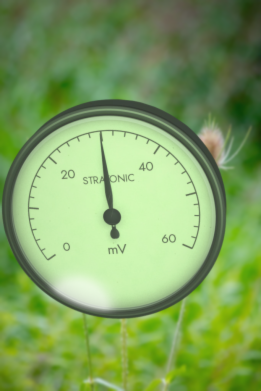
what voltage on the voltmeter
30 mV
